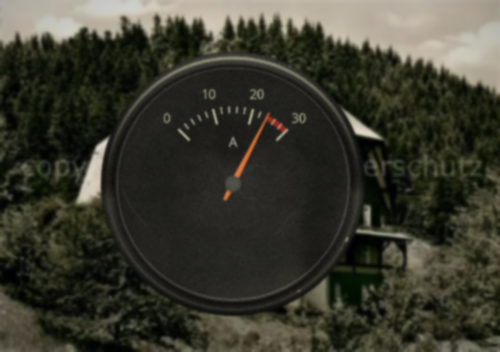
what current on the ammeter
24 A
